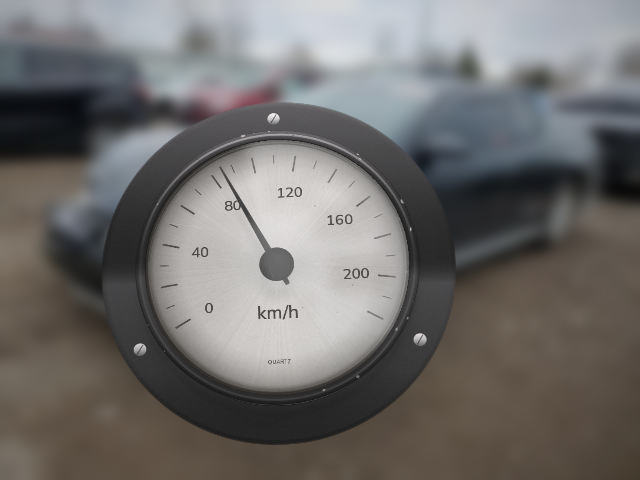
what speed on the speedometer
85 km/h
